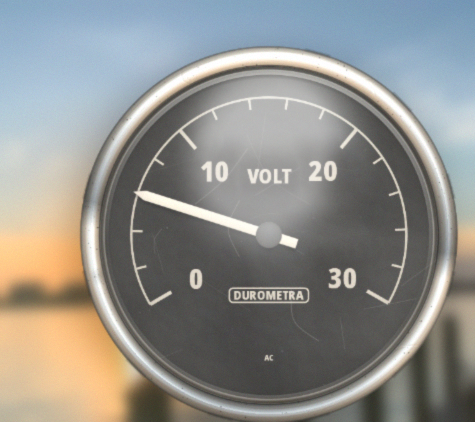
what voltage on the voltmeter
6 V
